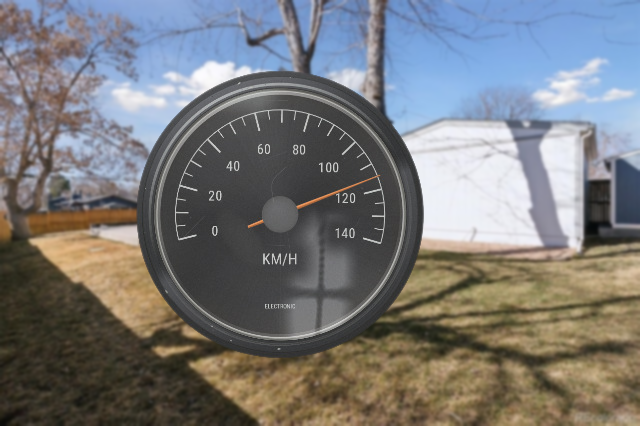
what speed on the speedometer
115 km/h
